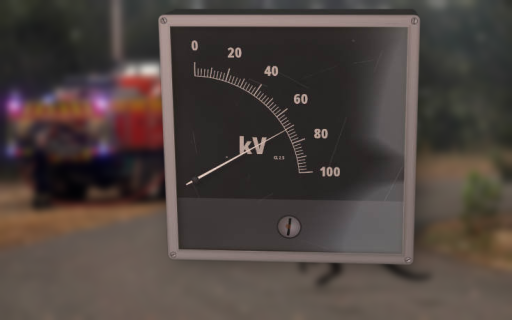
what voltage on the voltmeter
70 kV
